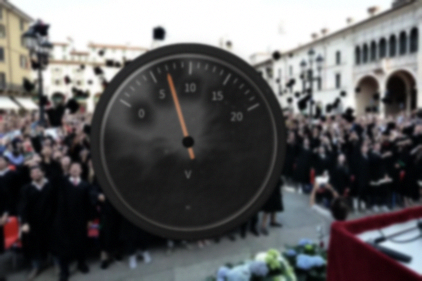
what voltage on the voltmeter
7 V
